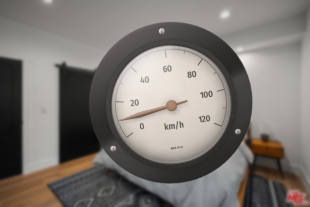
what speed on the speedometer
10 km/h
